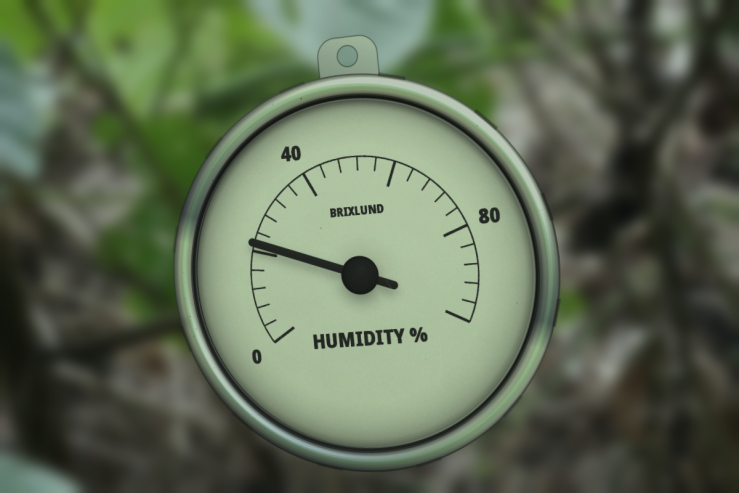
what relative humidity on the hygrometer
22 %
